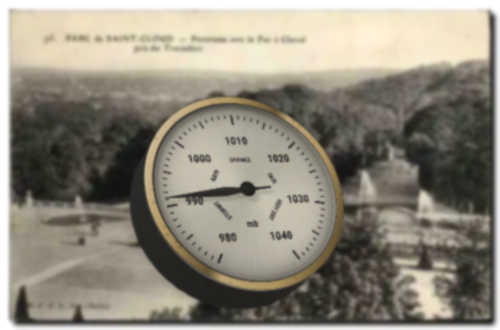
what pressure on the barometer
991 mbar
